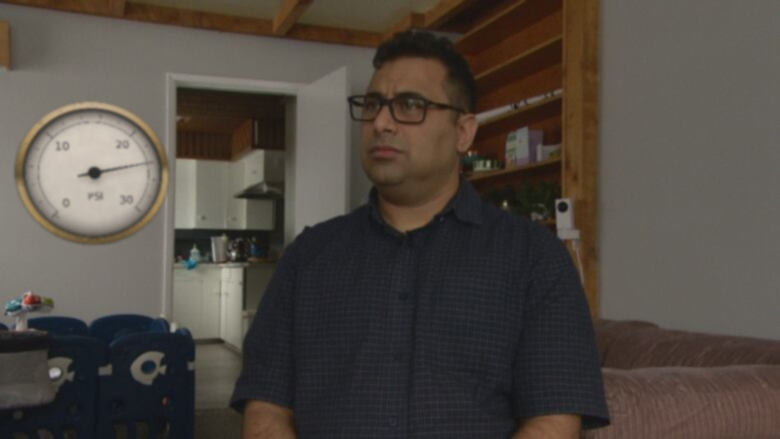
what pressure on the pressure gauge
24 psi
